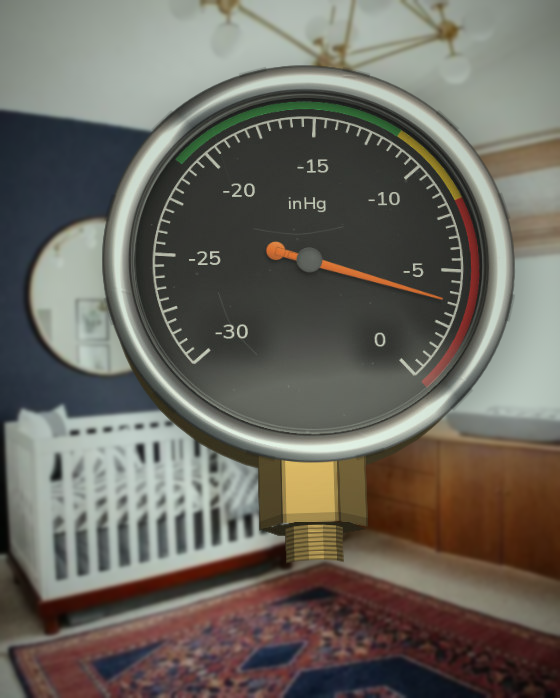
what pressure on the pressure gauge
-3.5 inHg
